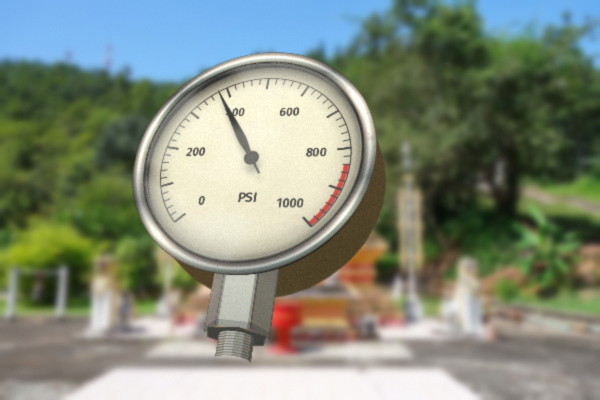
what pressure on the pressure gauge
380 psi
